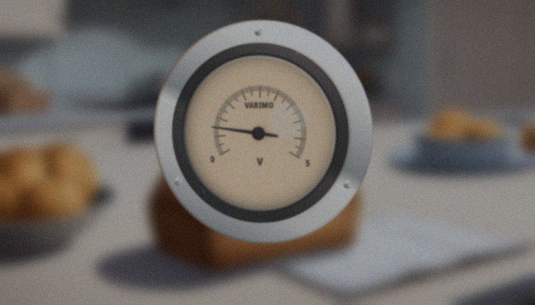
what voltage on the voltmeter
0.75 V
